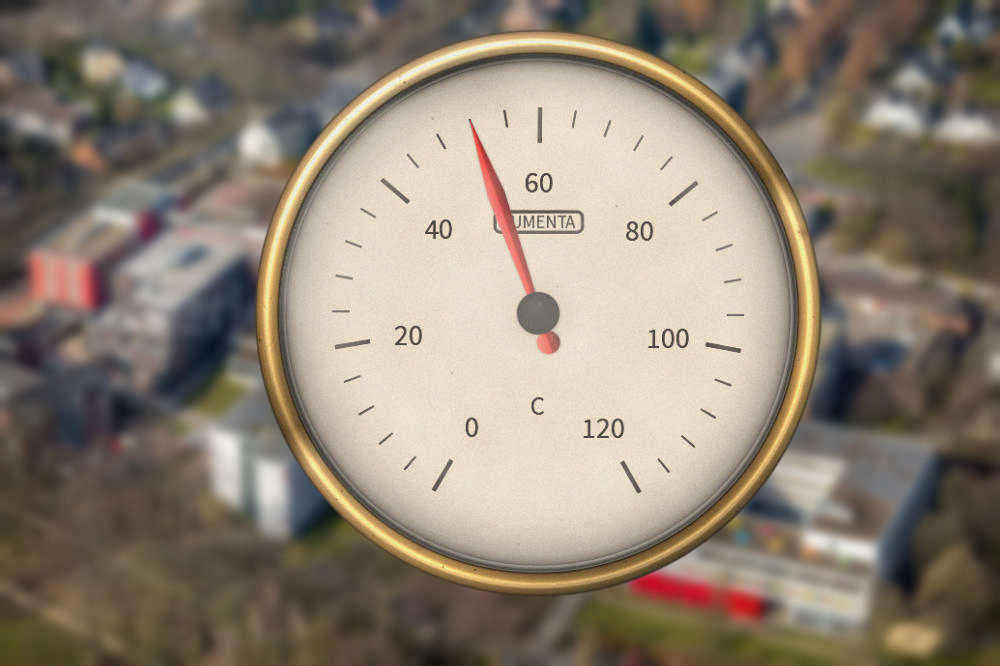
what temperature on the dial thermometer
52 °C
